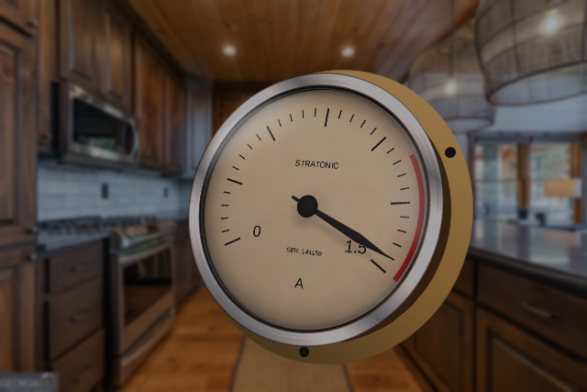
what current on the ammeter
1.45 A
